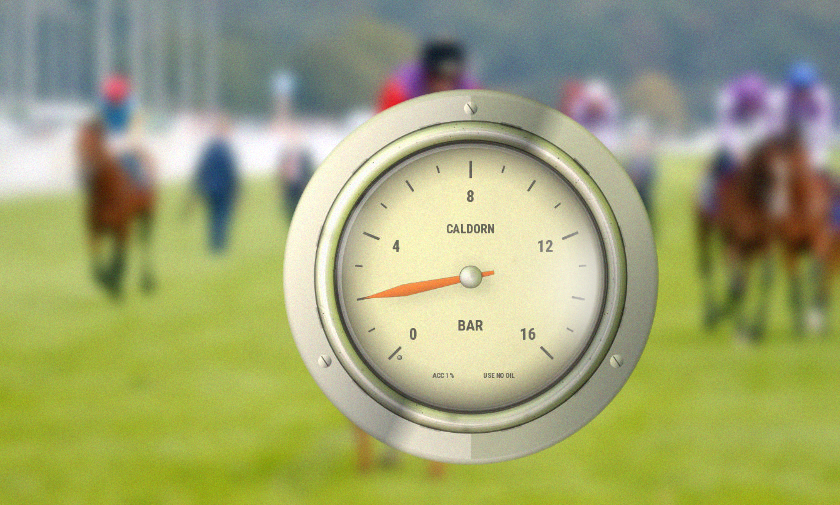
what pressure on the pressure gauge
2 bar
